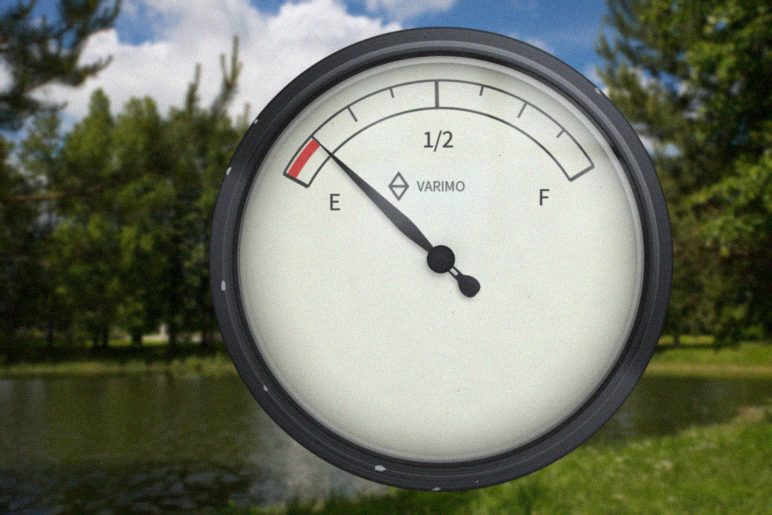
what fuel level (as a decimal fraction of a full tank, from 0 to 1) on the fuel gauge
0.125
